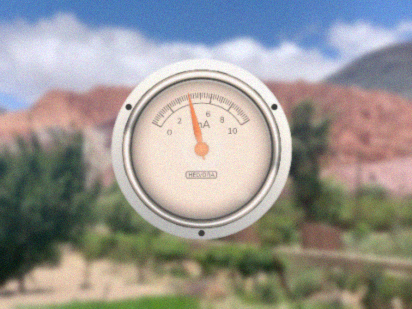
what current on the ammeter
4 mA
